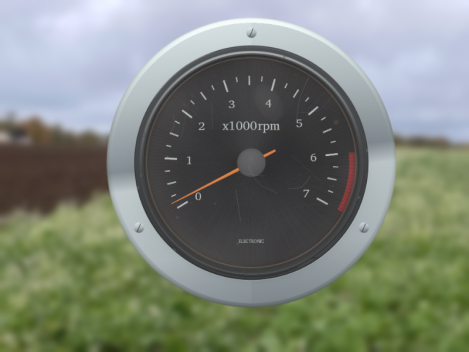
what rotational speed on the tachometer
125 rpm
